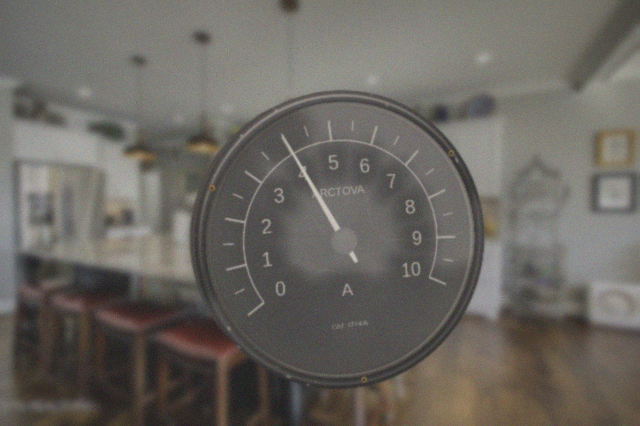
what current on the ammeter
4 A
